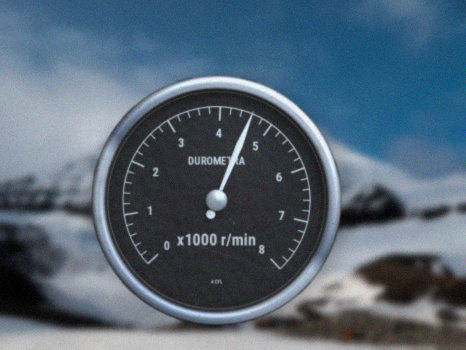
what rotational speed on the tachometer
4600 rpm
